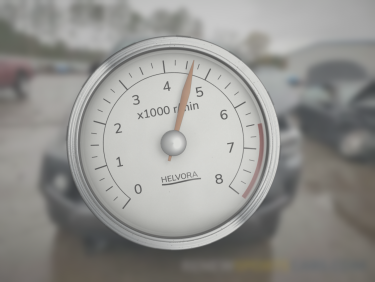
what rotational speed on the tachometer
4625 rpm
